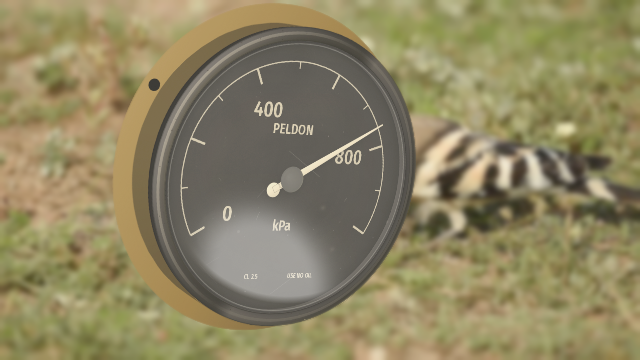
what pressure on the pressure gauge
750 kPa
